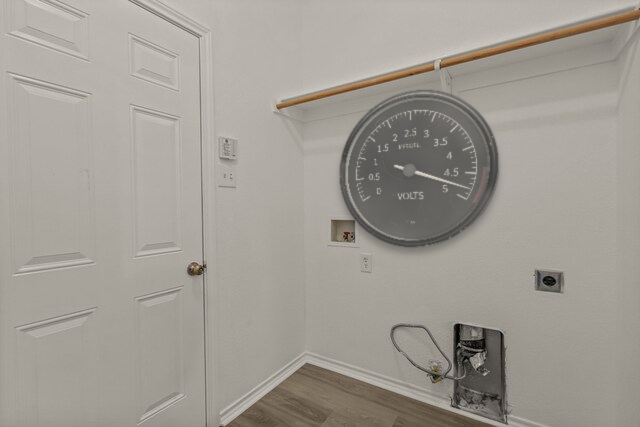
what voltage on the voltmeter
4.8 V
